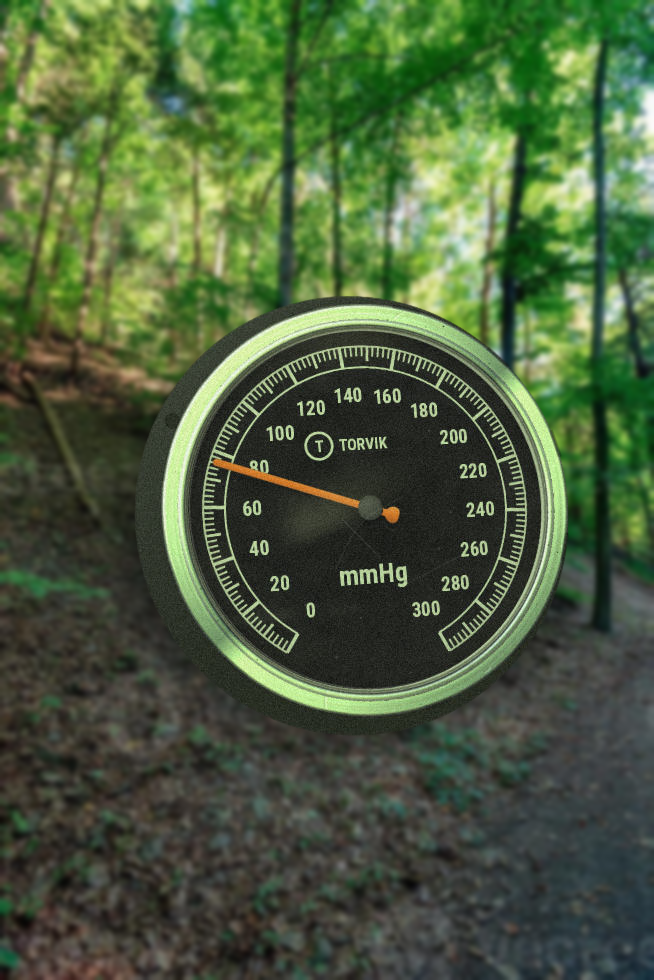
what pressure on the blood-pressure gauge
76 mmHg
